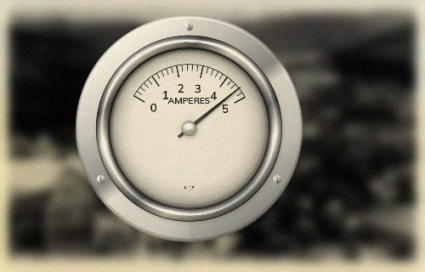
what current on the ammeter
4.6 A
